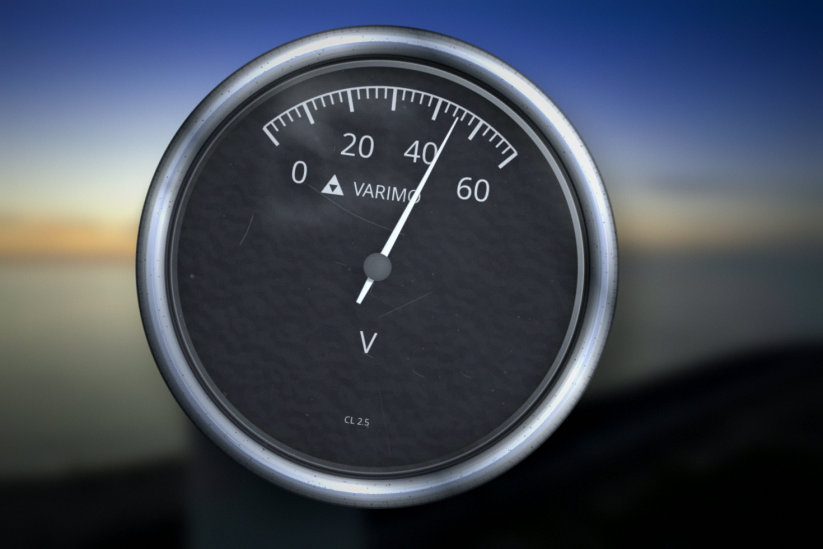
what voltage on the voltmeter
45 V
